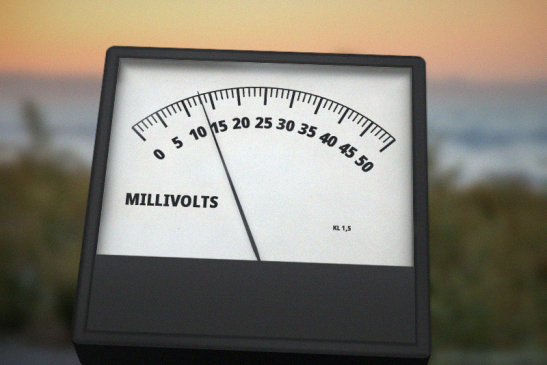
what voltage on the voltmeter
13 mV
